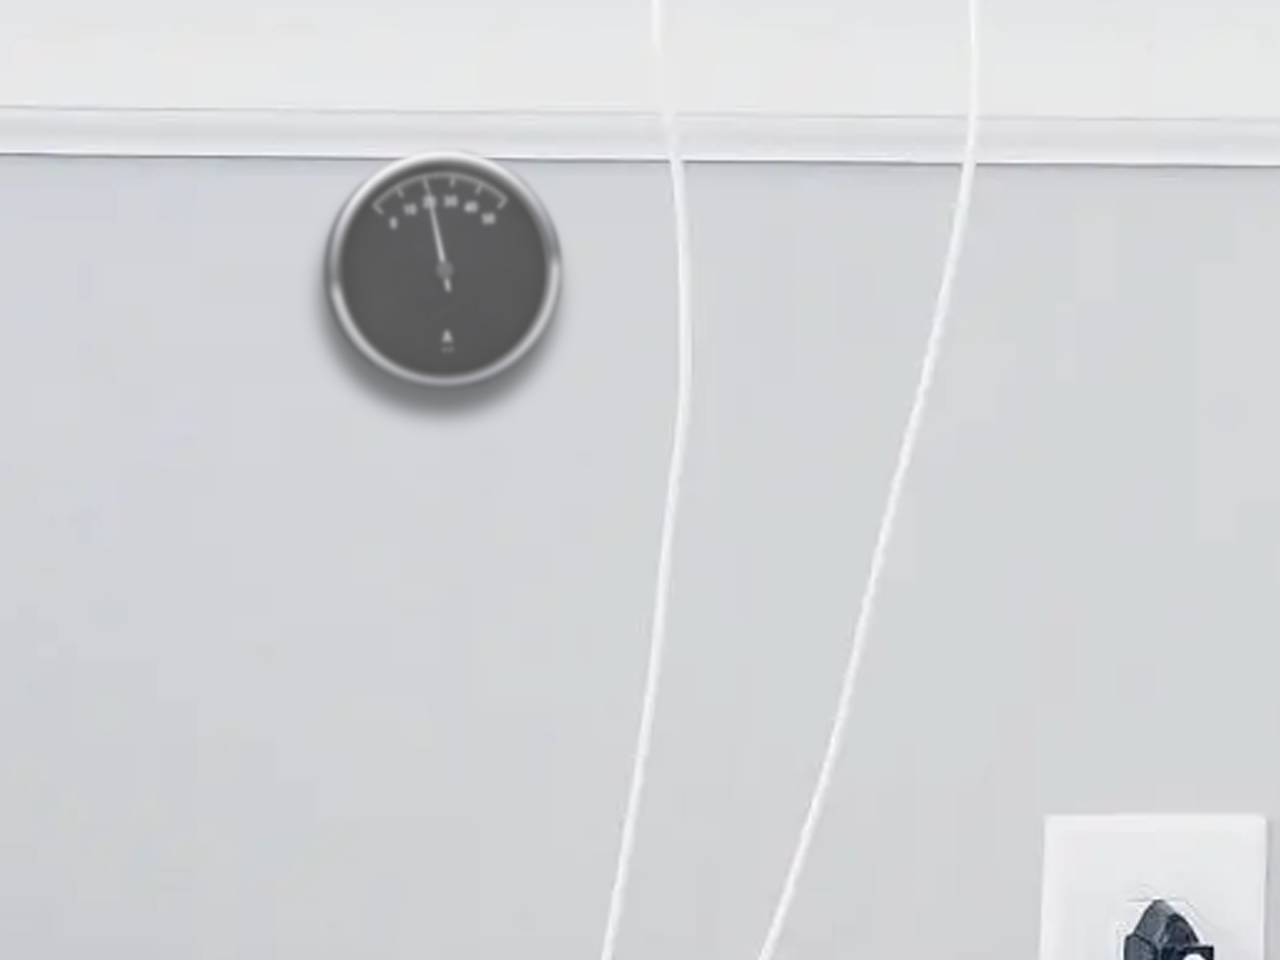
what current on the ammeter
20 A
